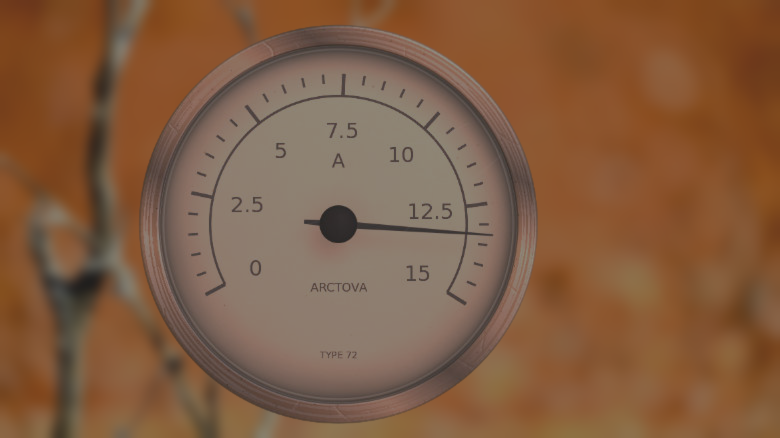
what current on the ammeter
13.25 A
